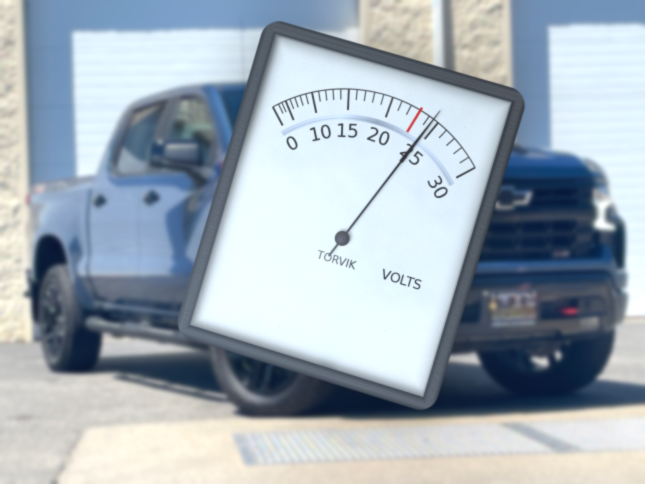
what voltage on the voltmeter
24.5 V
